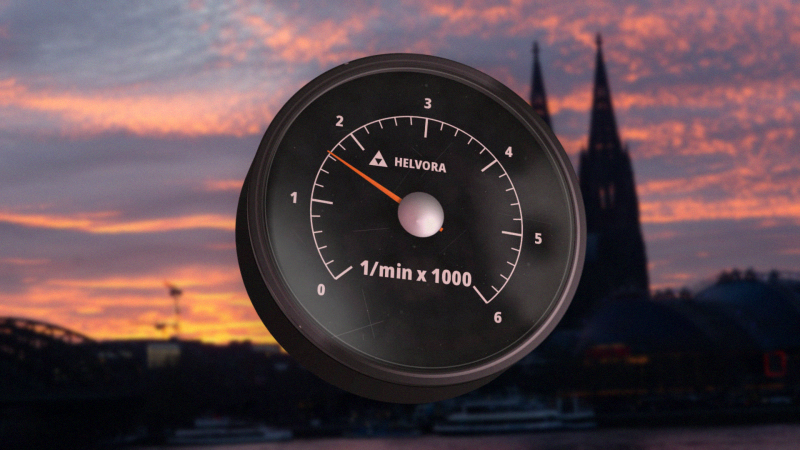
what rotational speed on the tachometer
1600 rpm
